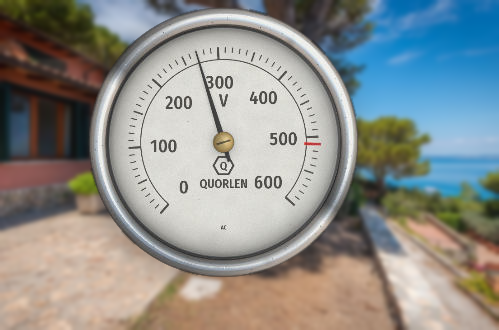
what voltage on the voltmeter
270 V
